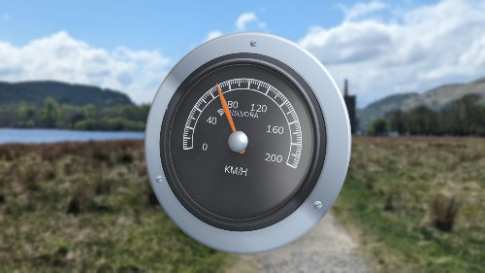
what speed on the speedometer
70 km/h
